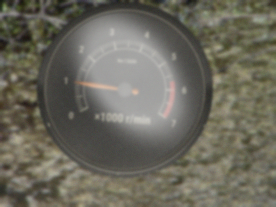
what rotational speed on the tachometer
1000 rpm
